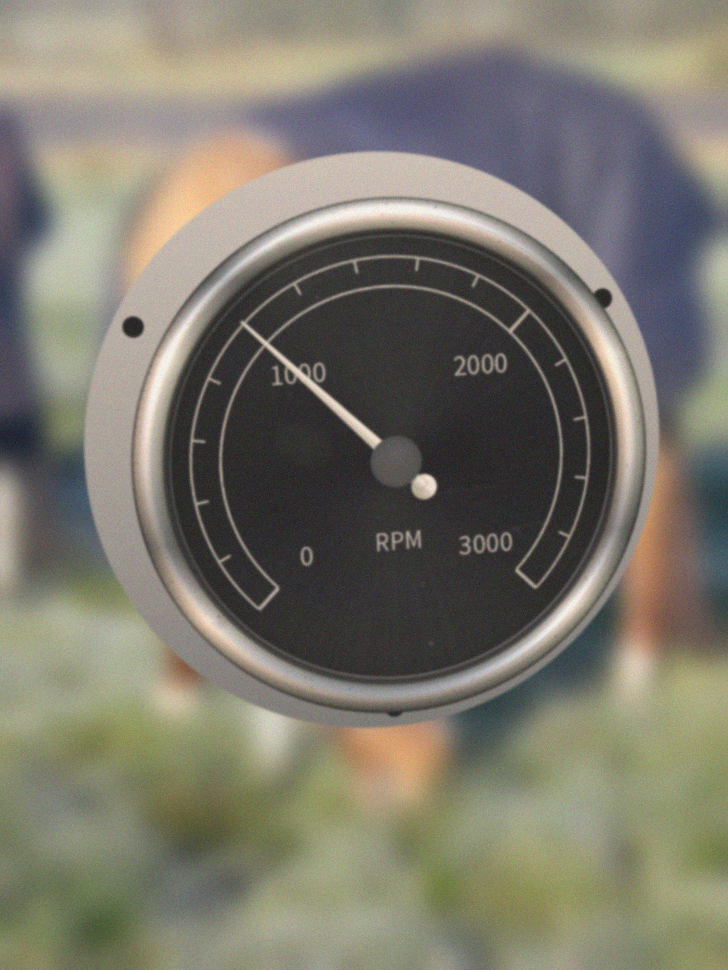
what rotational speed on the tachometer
1000 rpm
